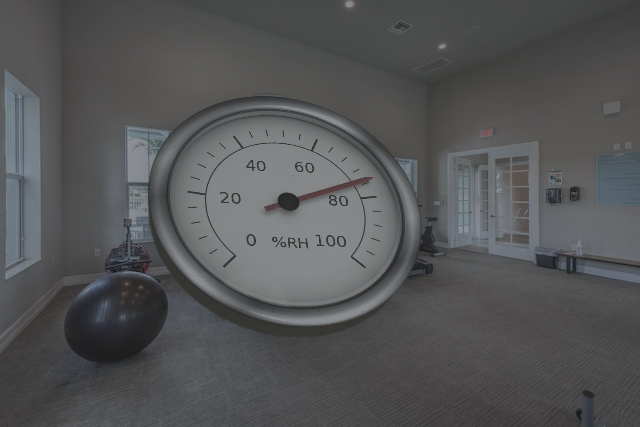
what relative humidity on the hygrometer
76 %
